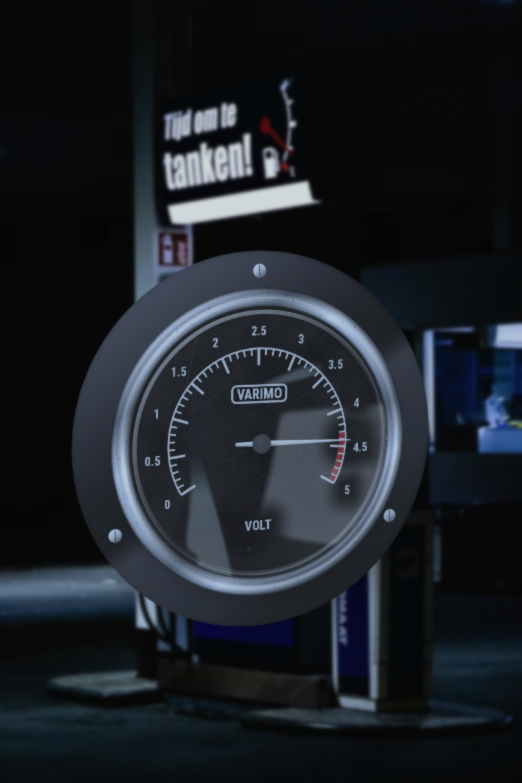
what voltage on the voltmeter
4.4 V
